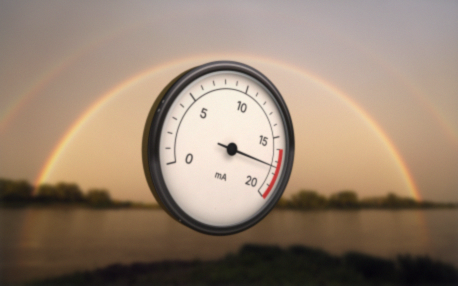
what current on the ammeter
17.5 mA
